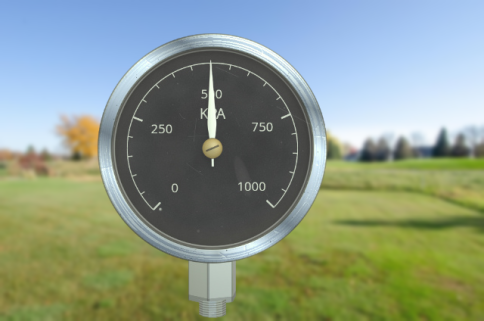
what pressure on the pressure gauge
500 kPa
